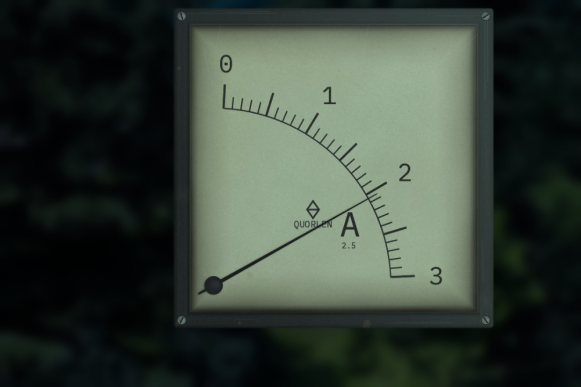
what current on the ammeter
2.05 A
